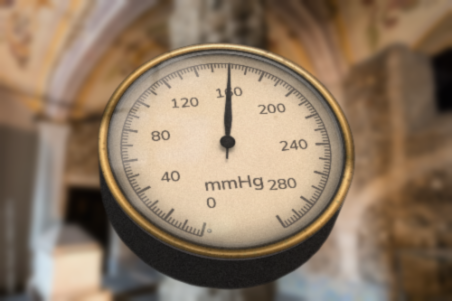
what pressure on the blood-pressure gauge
160 mmHg
